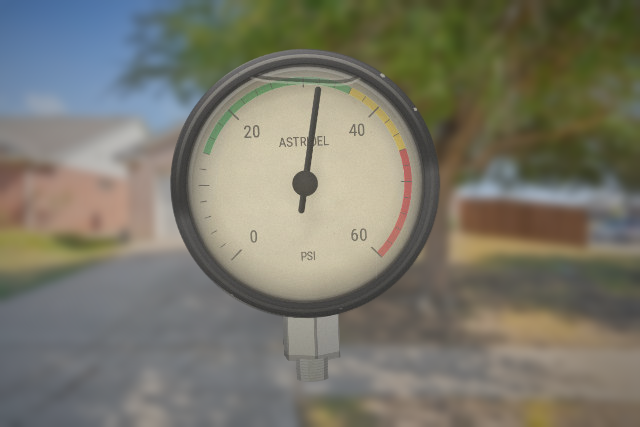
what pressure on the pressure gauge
32 psi
